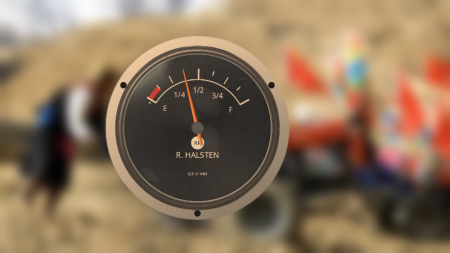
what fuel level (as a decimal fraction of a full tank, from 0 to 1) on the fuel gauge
0.375
